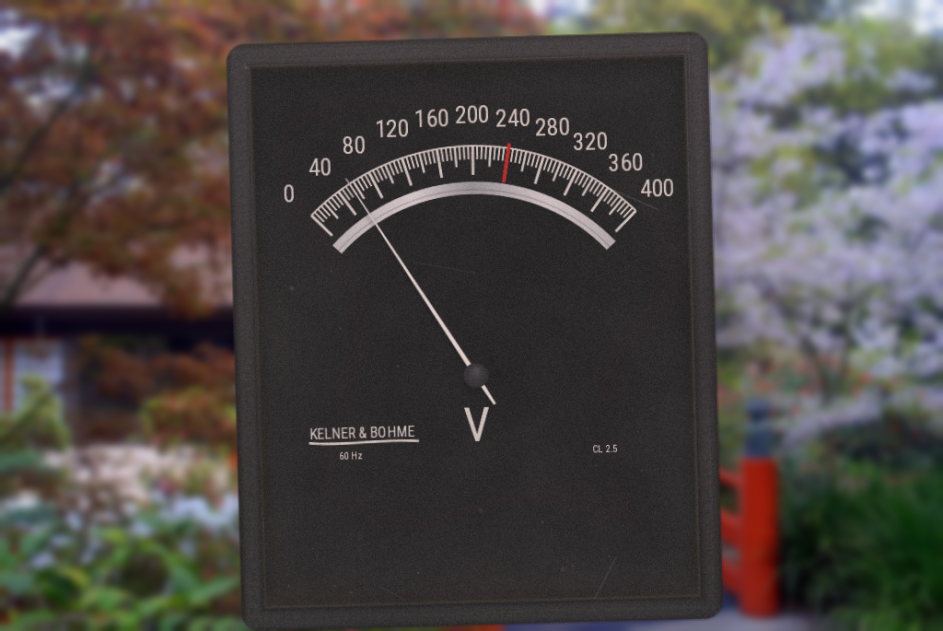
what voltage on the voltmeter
55 V
